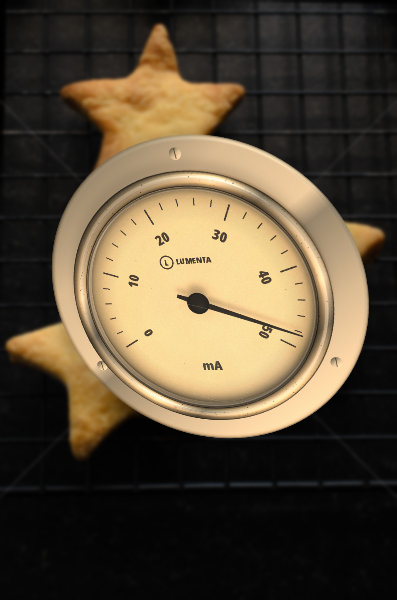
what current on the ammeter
48 mA
